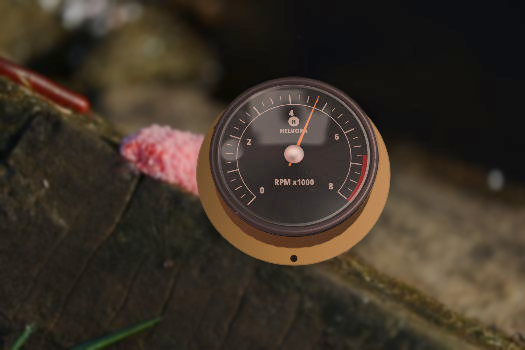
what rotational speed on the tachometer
4750 rpm
